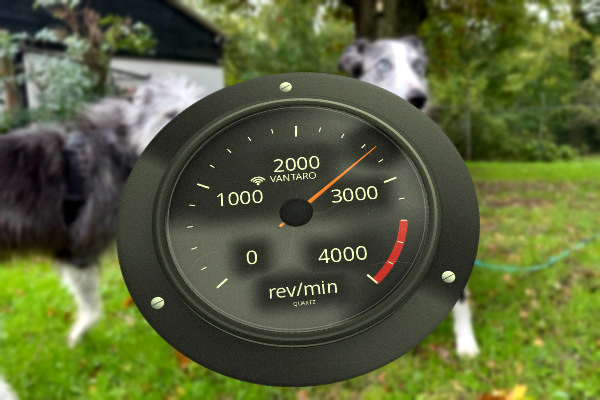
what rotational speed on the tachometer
2700 rpm
